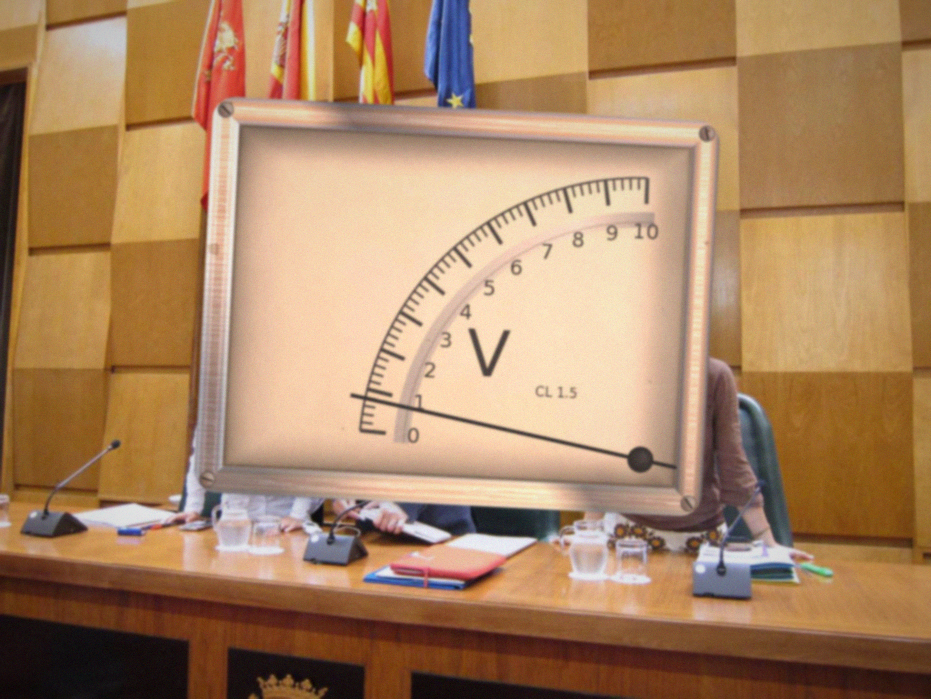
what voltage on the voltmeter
0.8 V
